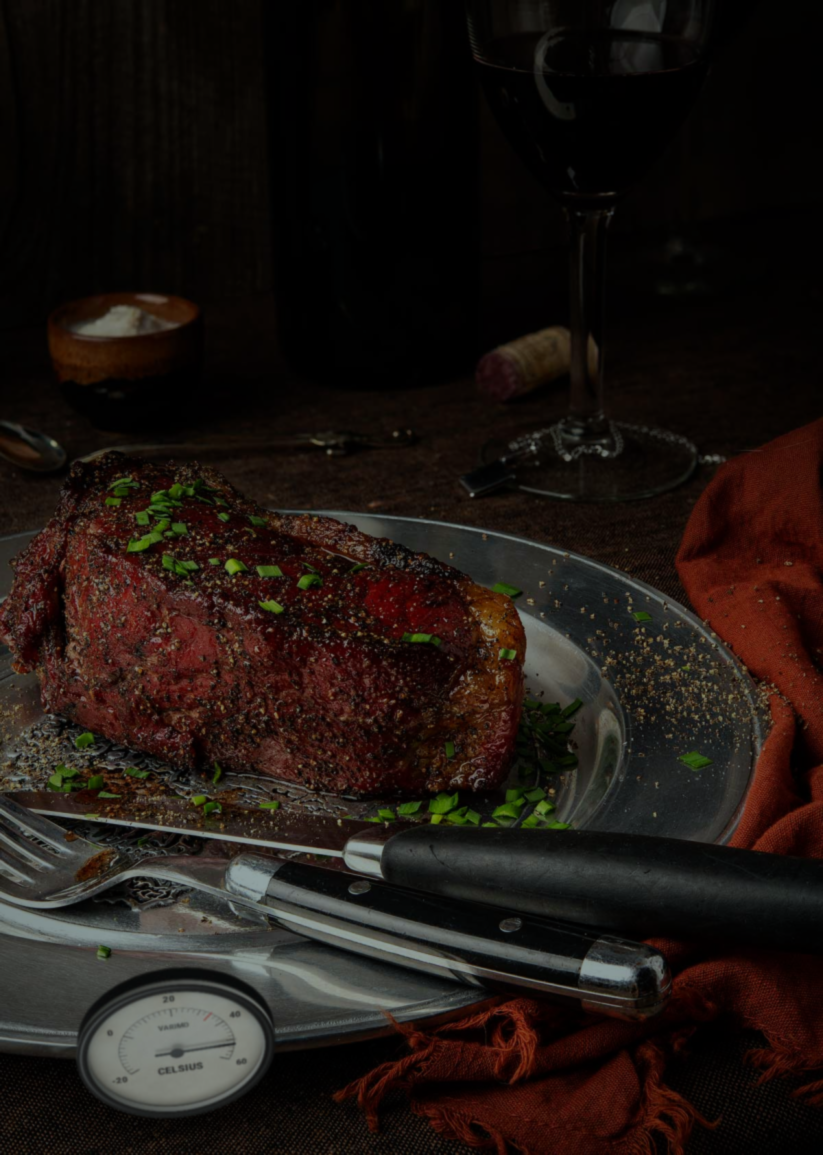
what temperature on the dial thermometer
50 °C
